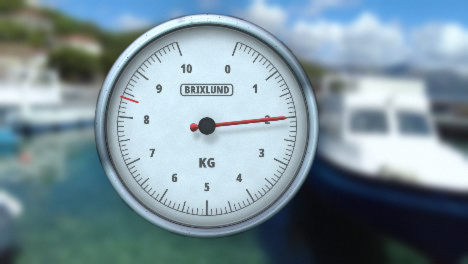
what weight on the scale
2 kg
